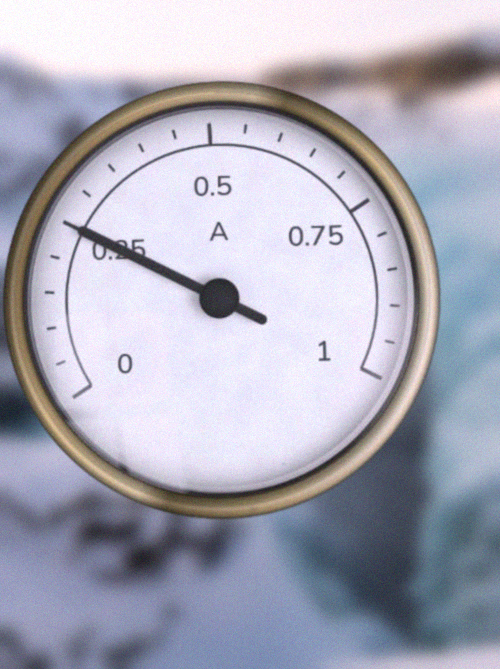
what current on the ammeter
0.25 A
